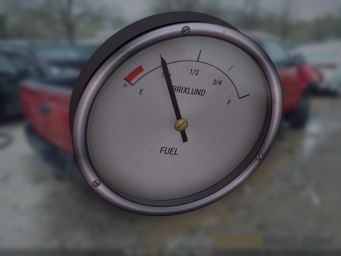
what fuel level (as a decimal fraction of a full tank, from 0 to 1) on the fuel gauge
0.25
